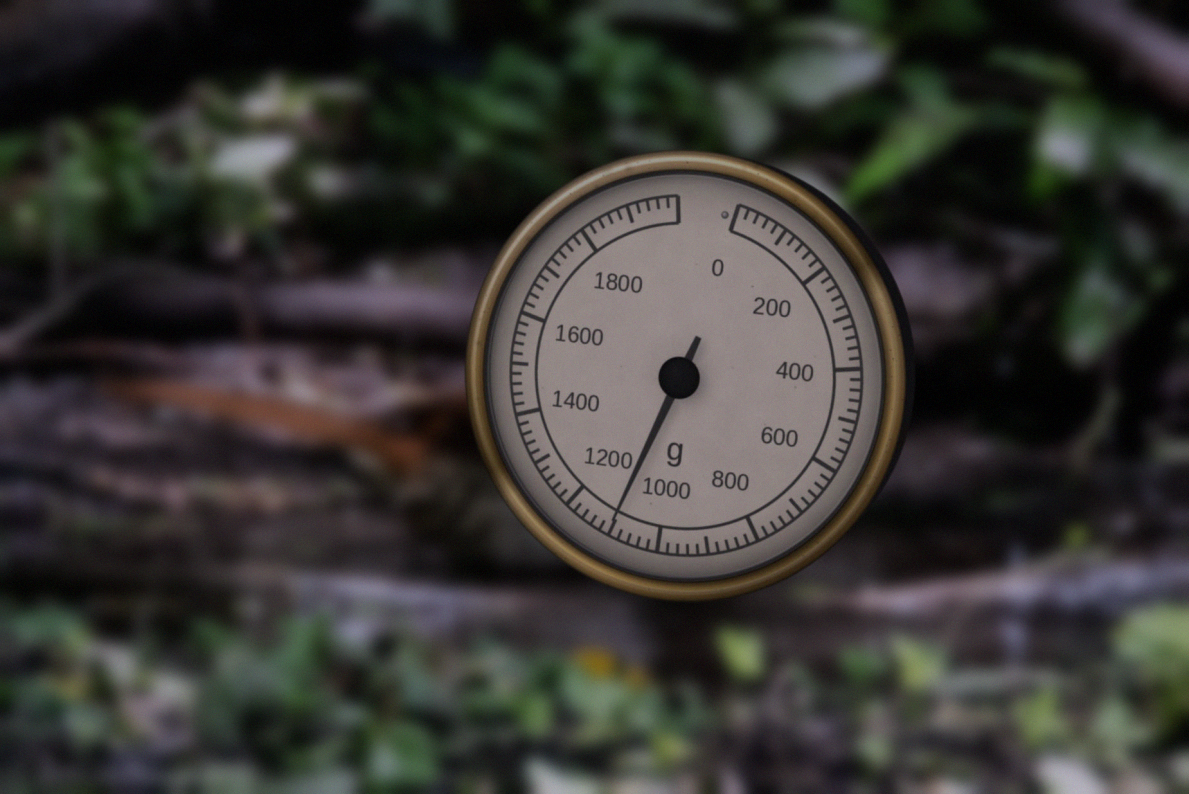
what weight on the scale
1100 g
